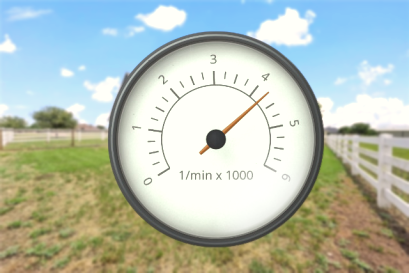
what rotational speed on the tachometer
4250 rpm
